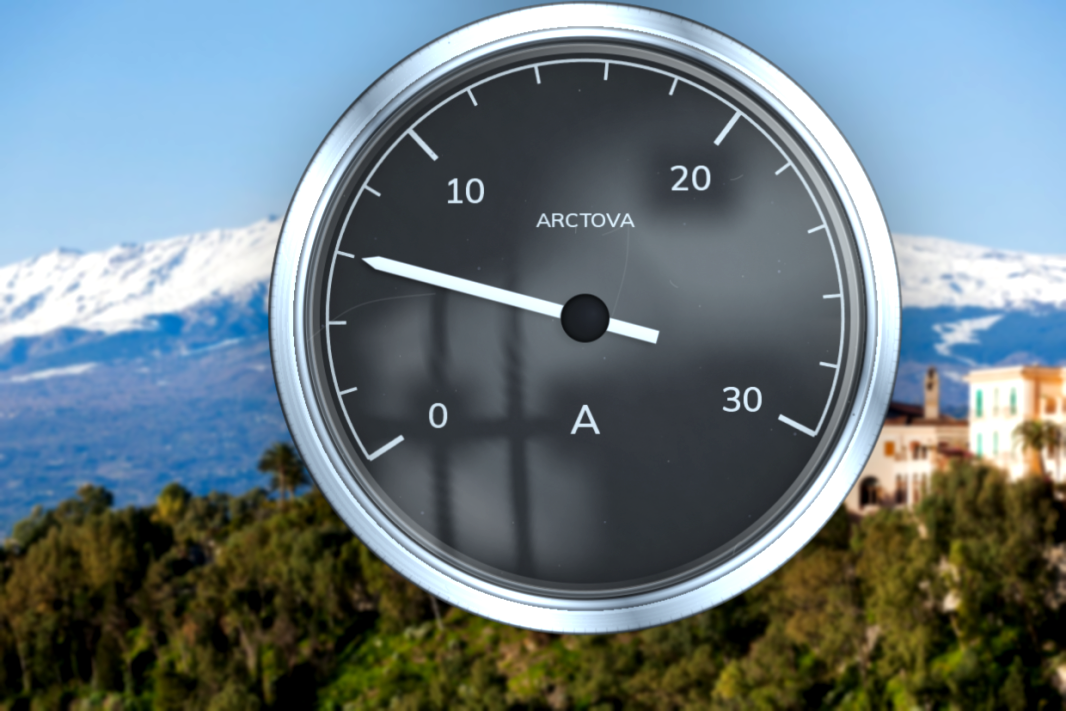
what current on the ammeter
6 A
